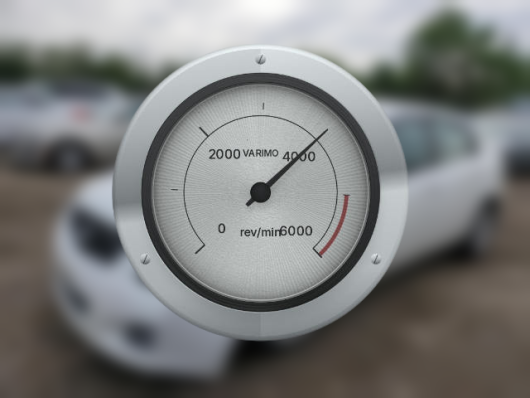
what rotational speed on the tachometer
4000 rpm
